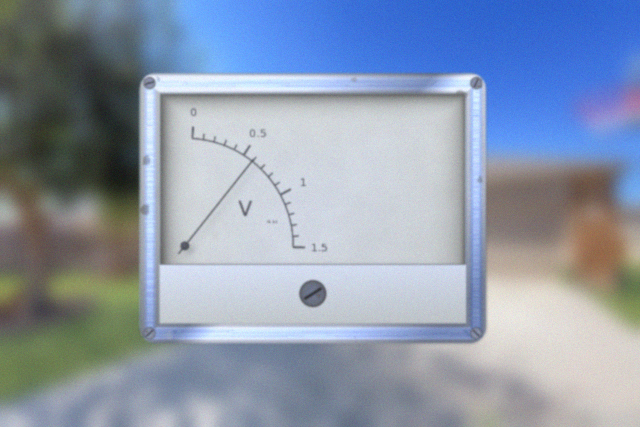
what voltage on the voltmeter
0.6 V
